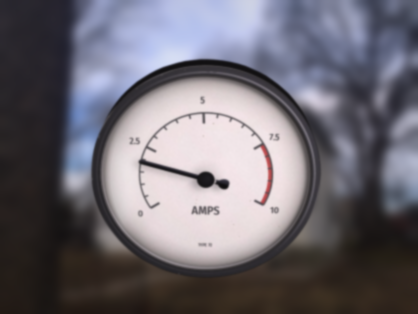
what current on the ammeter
2 A
